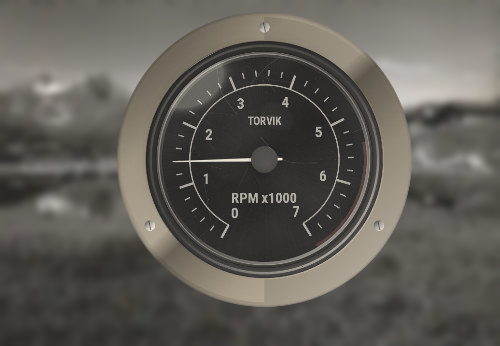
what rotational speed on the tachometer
1400 rpm
